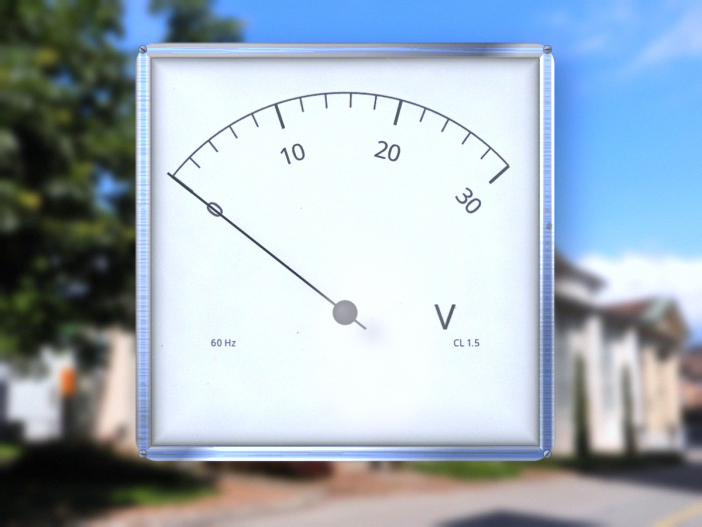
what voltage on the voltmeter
0 V
